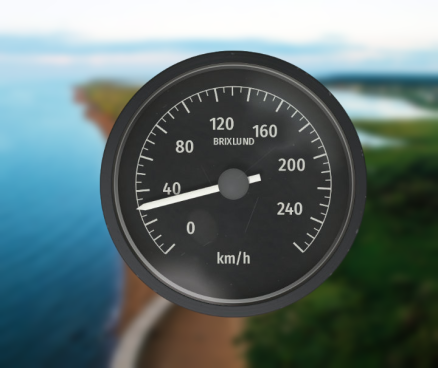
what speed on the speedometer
30 km/h
